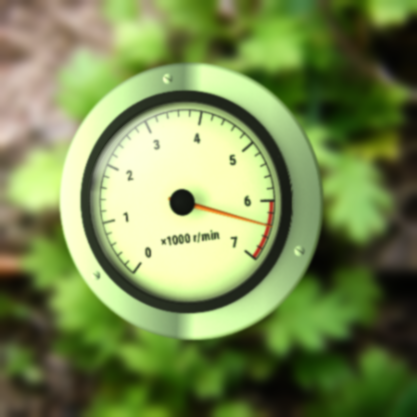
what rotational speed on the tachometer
6400 rpm
